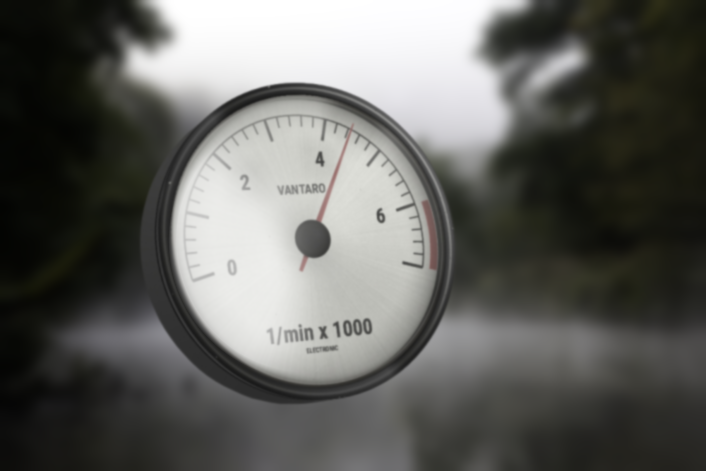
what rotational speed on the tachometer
4400 rpm
